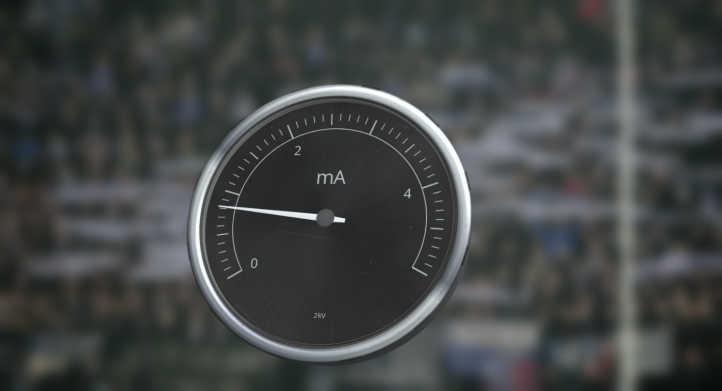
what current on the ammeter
0.8 mA
